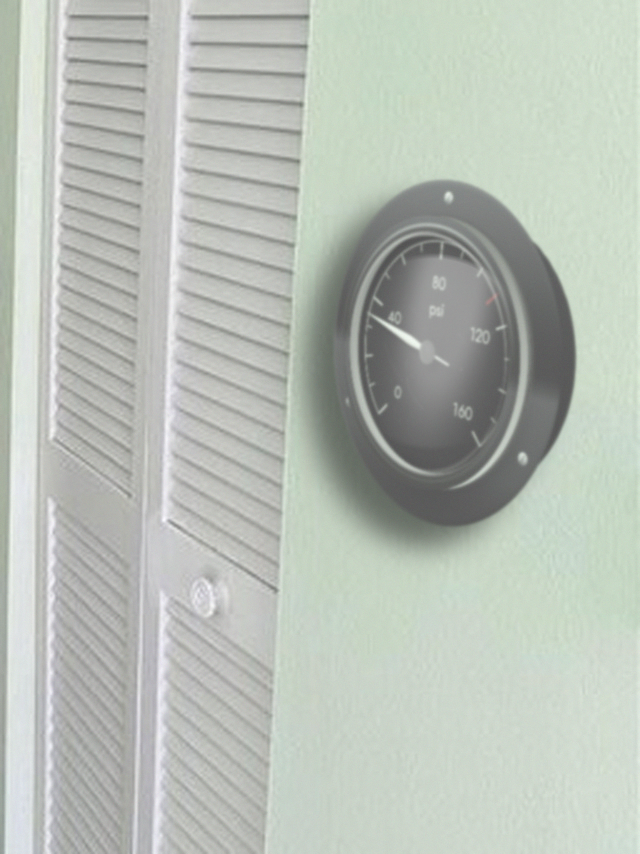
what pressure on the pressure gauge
35 psi
